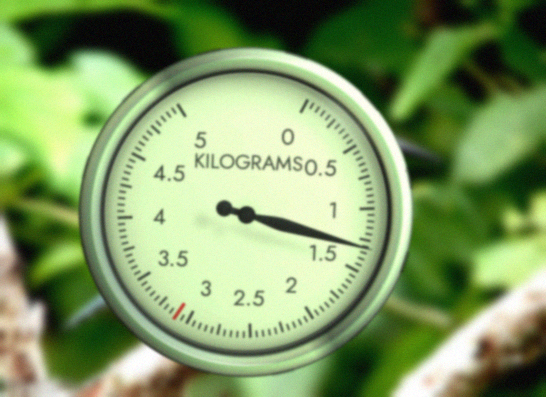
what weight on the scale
1.3 kg
